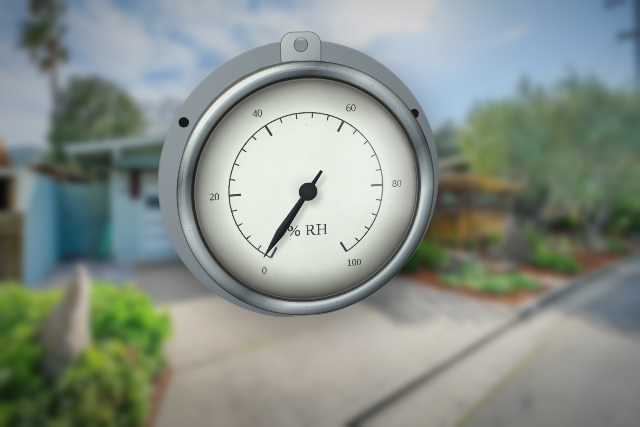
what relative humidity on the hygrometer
2 %
